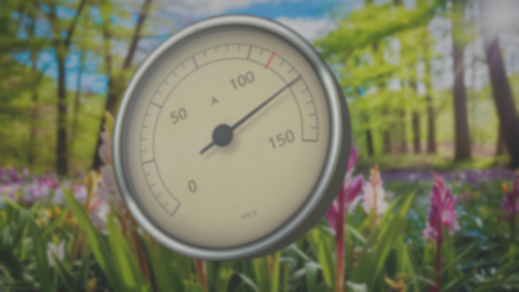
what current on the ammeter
125 A
